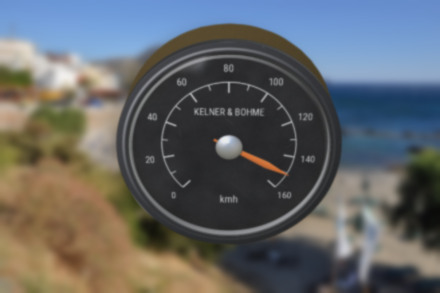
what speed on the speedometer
150 km/h
